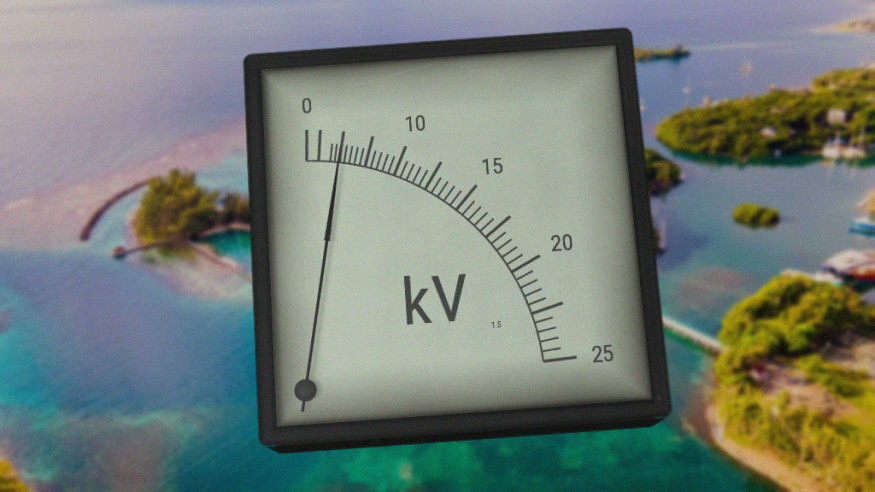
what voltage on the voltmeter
5 kV
